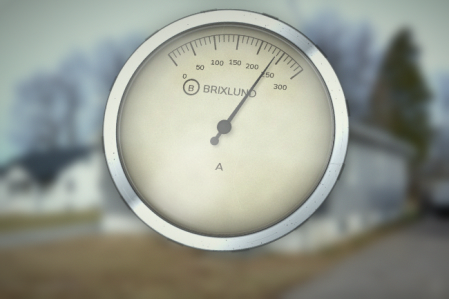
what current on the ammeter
240 A
